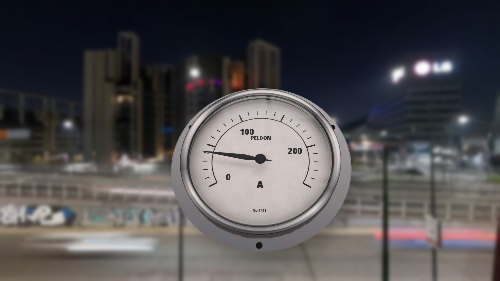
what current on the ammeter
40 A
